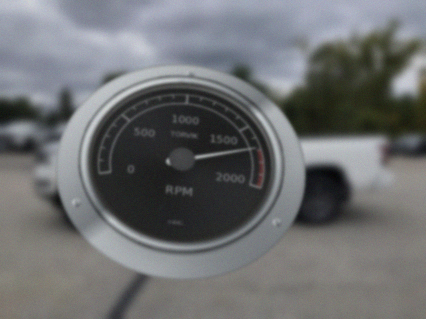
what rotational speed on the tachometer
1700 rpm
